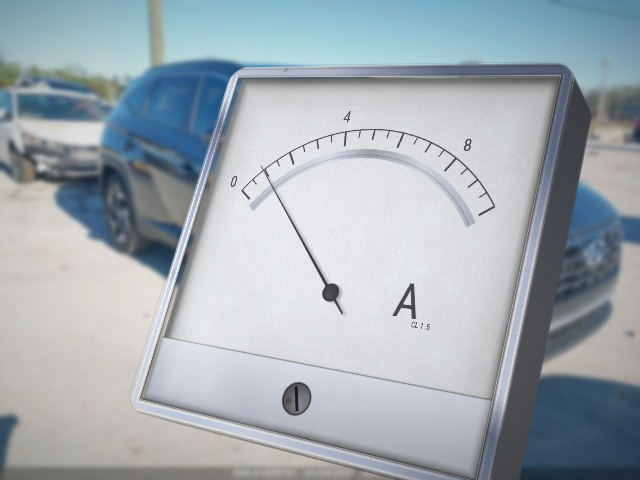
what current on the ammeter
1 A
